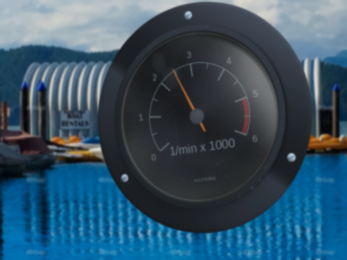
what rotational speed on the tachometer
2500 rpm
